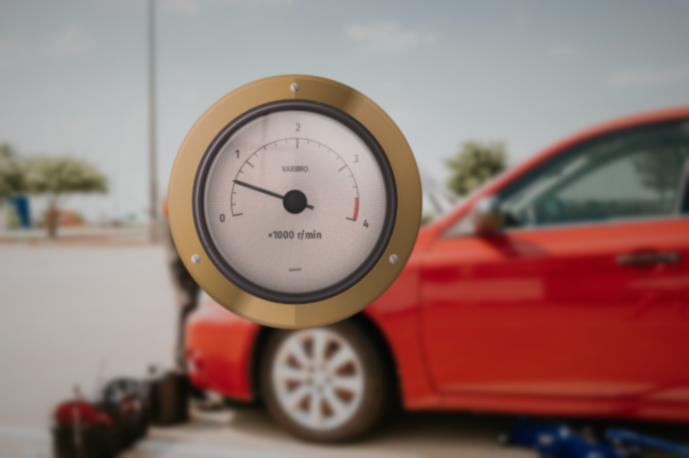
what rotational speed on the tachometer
600 rpm
